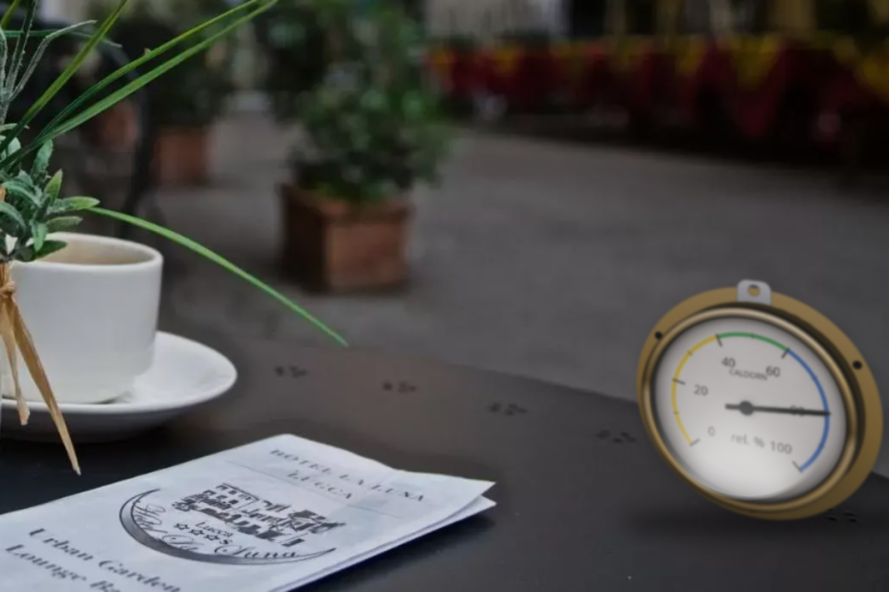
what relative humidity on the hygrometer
80 %
